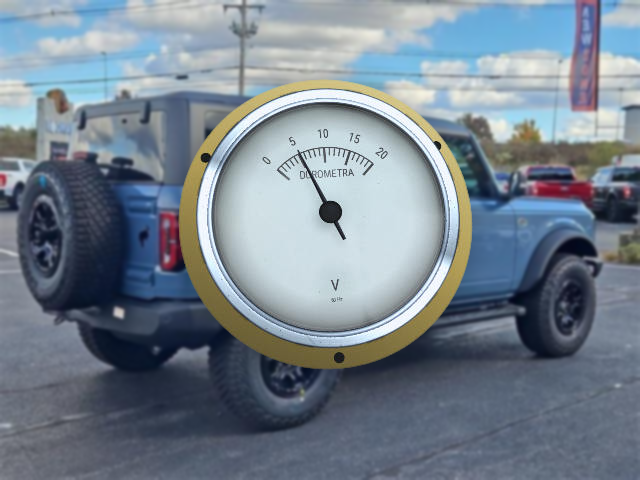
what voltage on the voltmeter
5 V
